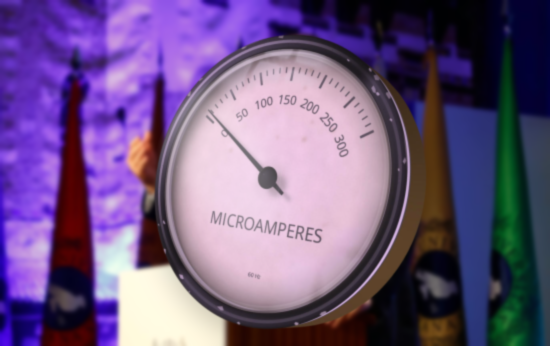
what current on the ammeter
10 µA
